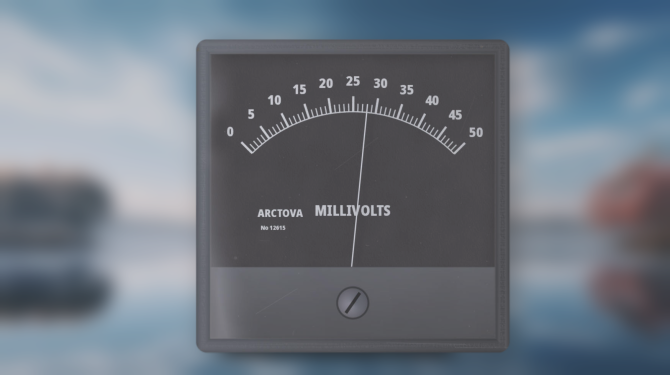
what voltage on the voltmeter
28 mV
